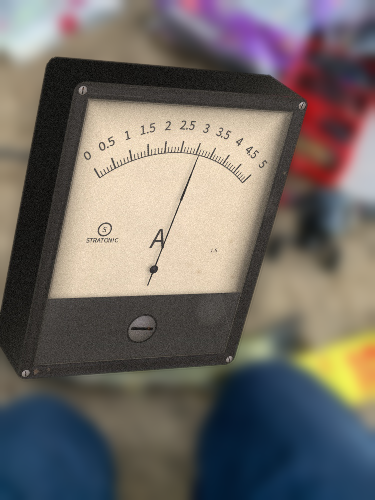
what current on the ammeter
3 A
